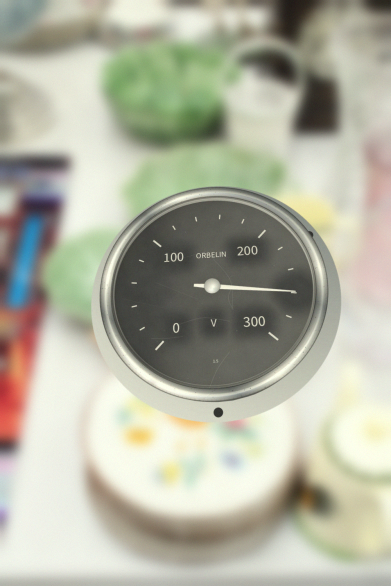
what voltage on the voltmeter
260 V
